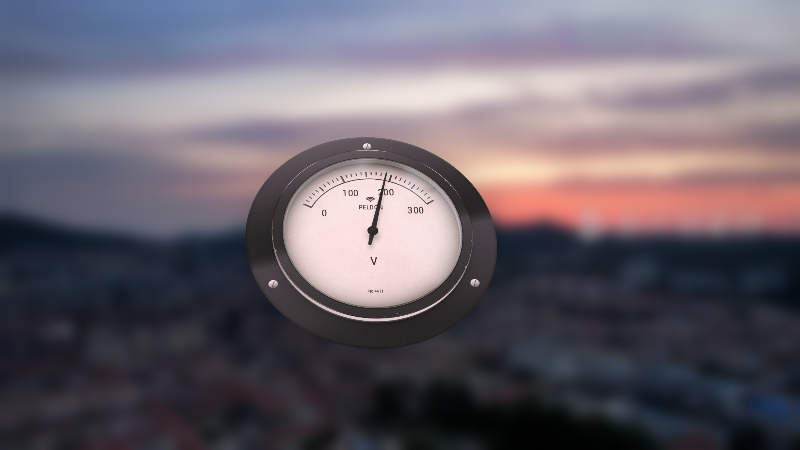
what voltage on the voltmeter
190 V
